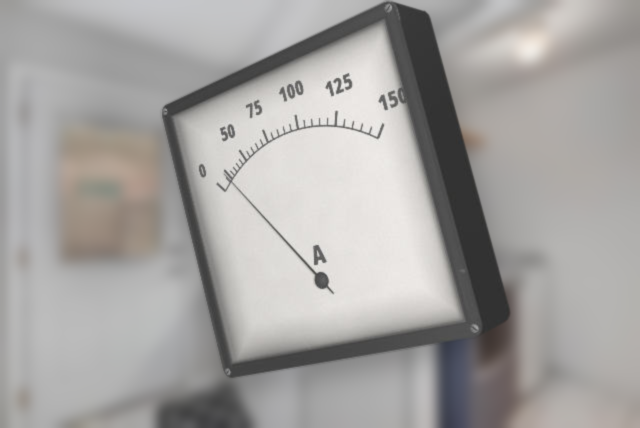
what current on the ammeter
25 A
